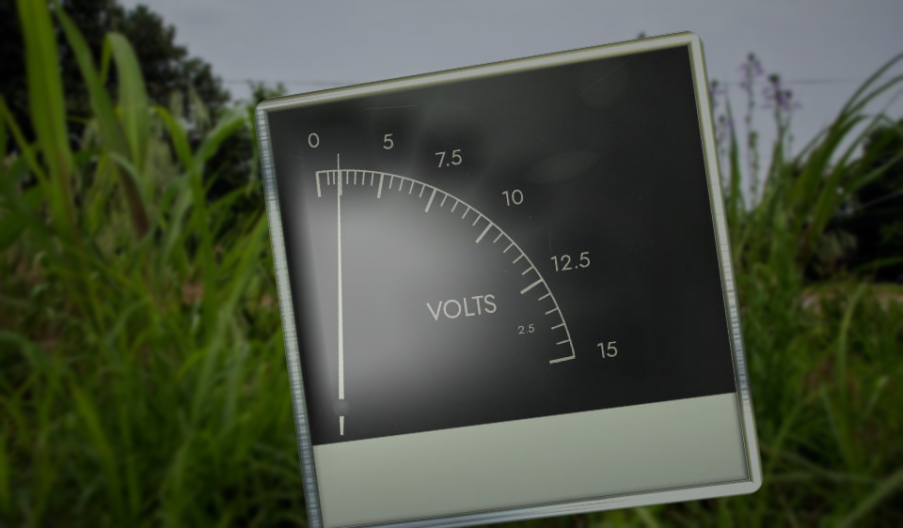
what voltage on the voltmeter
2.5 V
